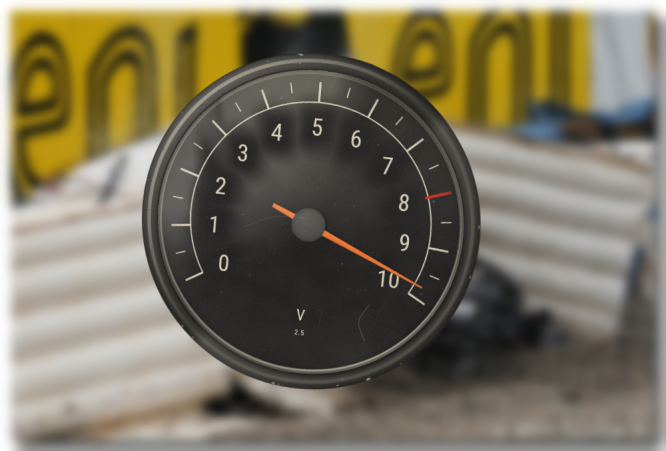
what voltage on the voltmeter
9.75 V
